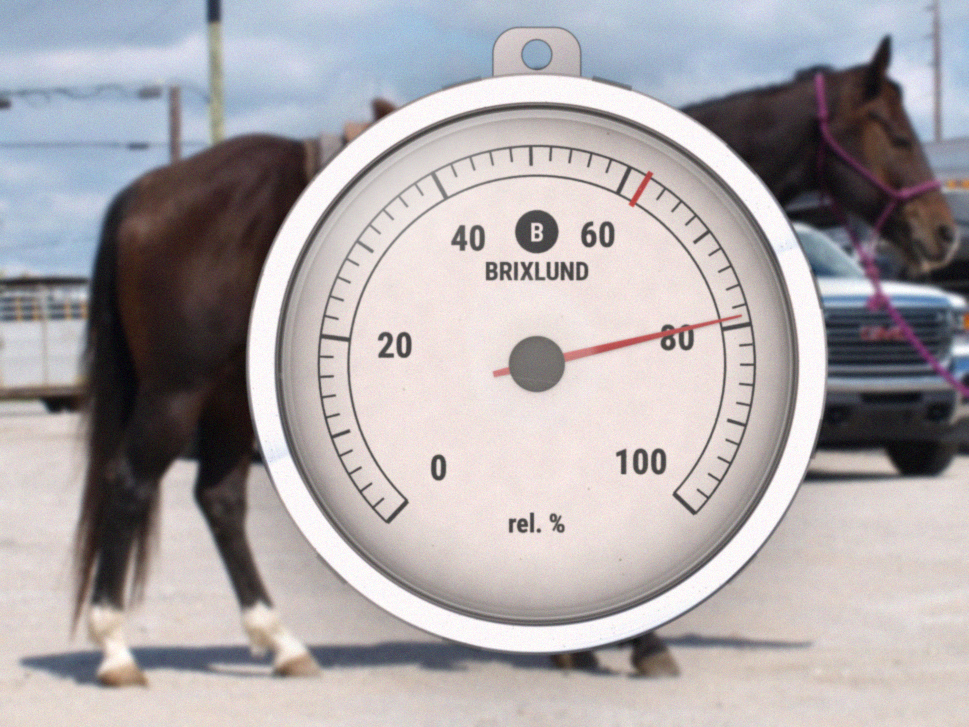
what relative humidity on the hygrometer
79 %
